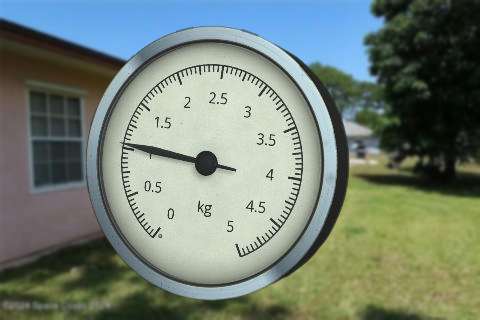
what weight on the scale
1.05 kg
